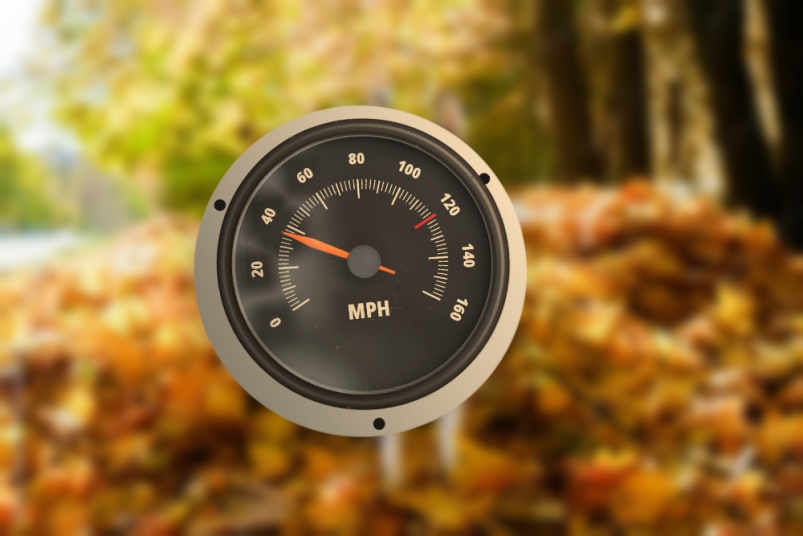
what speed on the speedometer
36 mph
